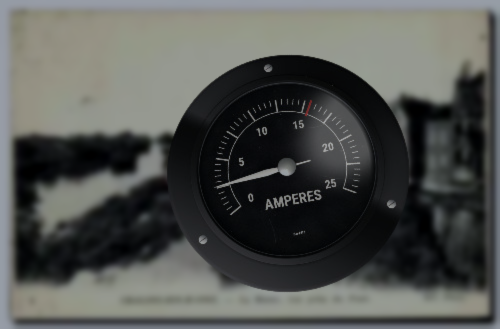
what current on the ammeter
2.5 A
